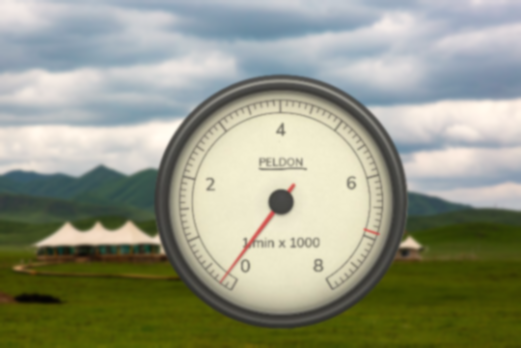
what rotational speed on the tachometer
200 rpm
